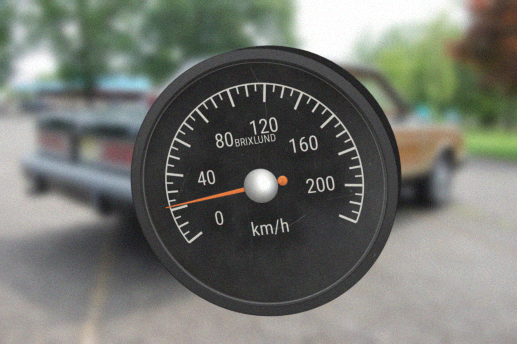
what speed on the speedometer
22.5 km/h
